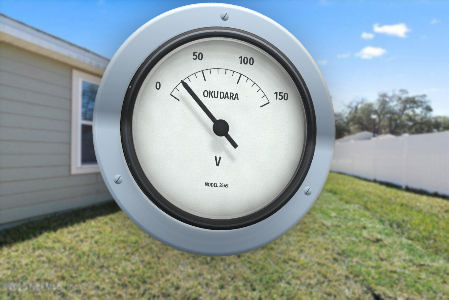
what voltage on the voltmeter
20 V
